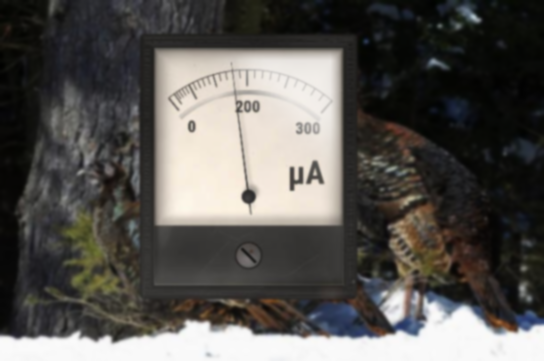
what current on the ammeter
180 µA
